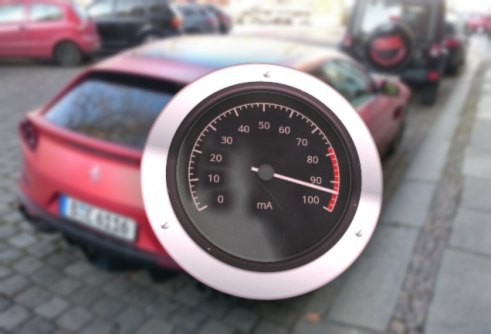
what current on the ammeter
94 mA
